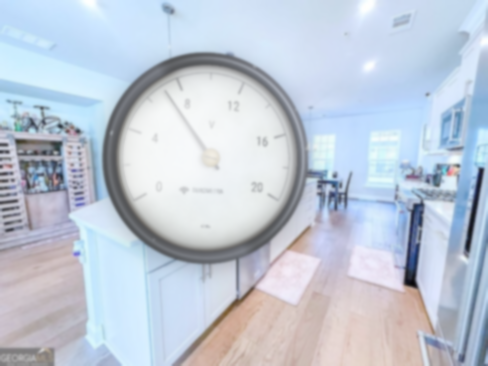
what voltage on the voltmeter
7 V
